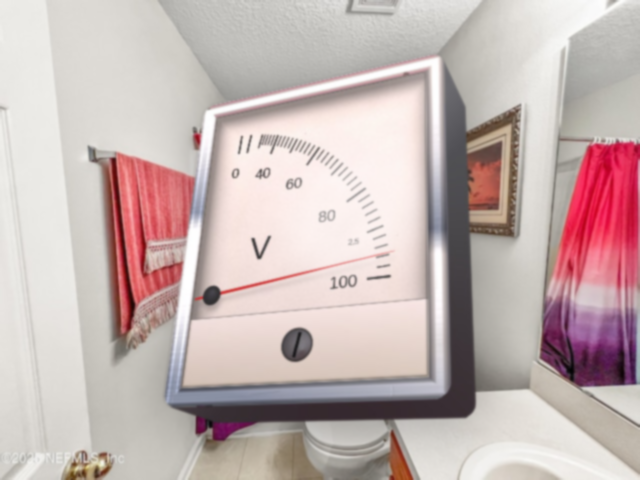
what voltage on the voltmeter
96 V
